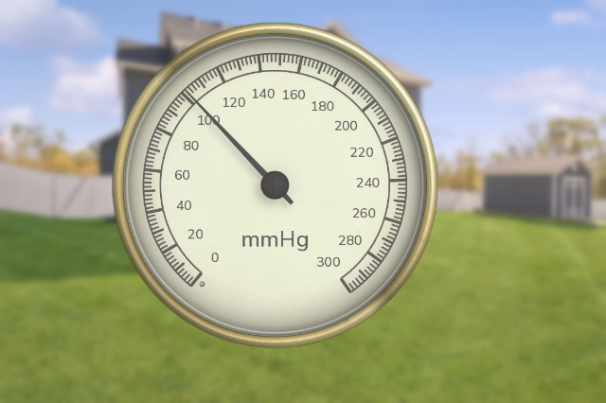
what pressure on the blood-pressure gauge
102 mmHg
